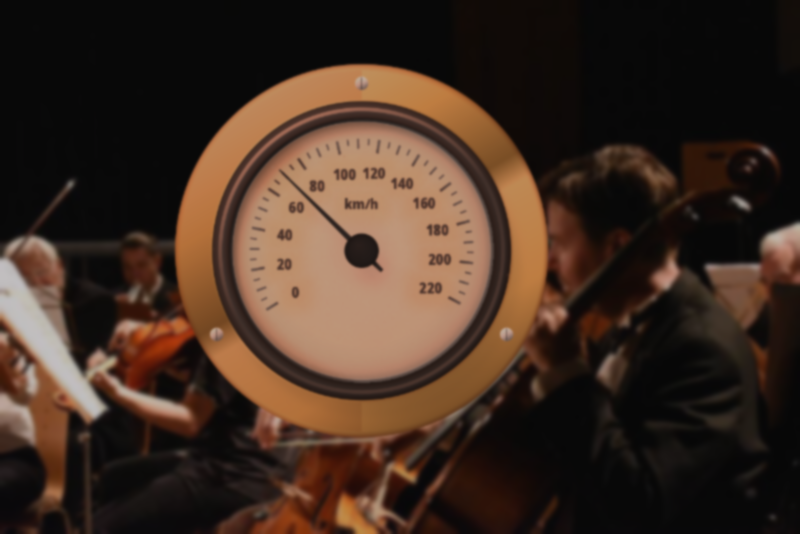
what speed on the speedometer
70 km/h
